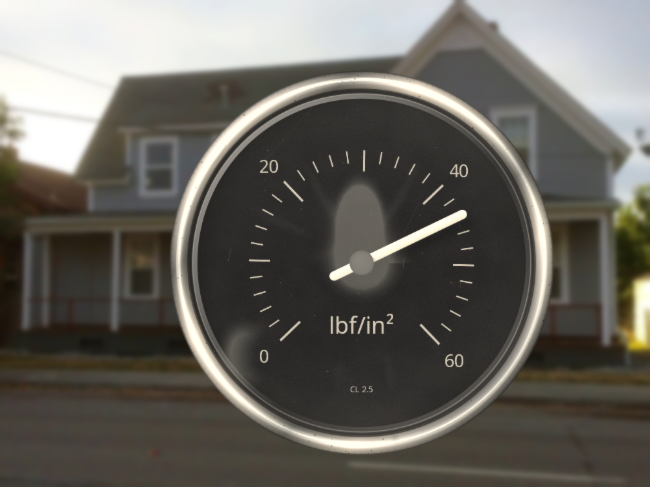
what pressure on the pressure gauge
44 psi
